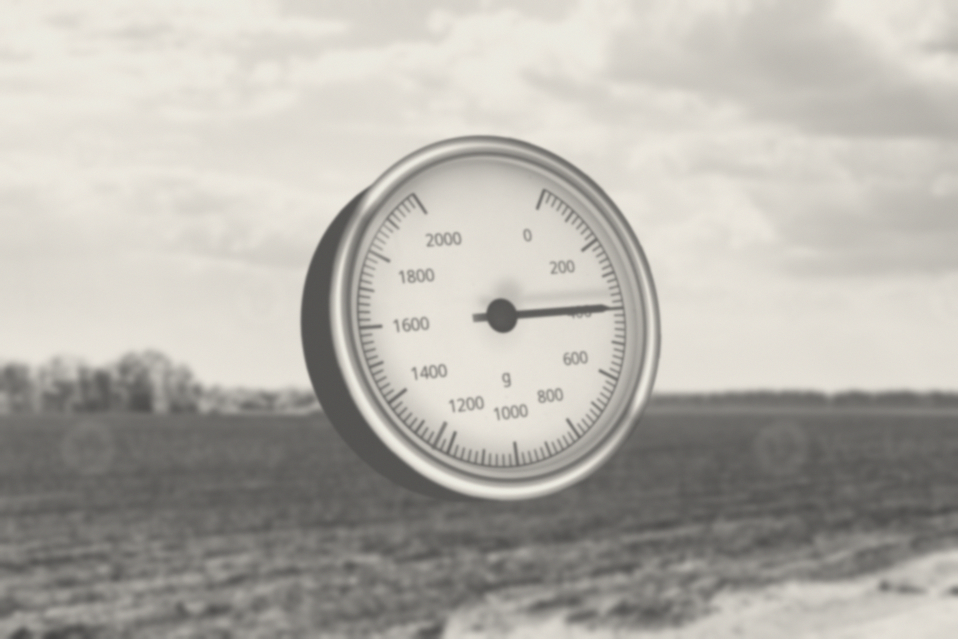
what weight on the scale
400 g
